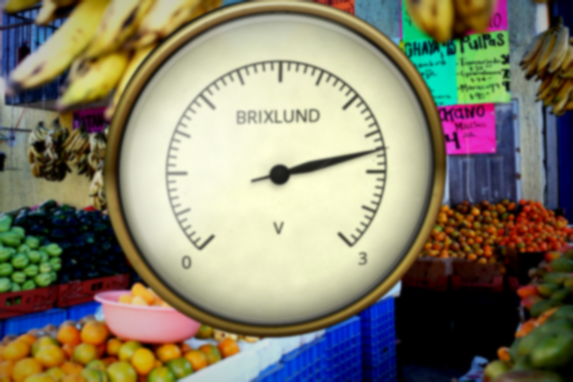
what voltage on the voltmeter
2.35 V
